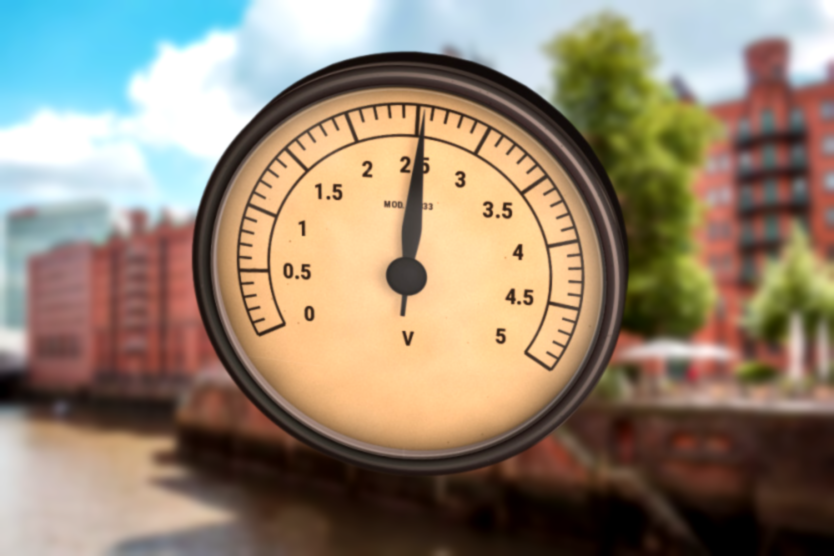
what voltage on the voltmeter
2.55 V
